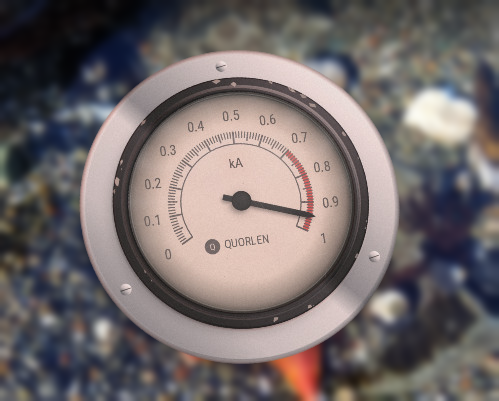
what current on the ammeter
0.95 kA
